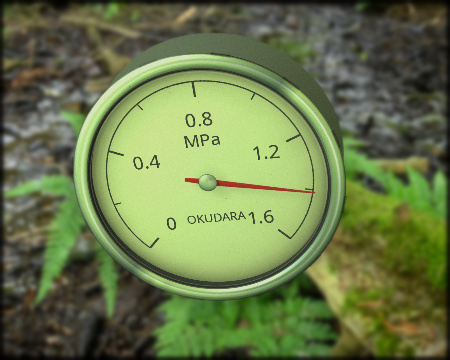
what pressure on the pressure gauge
1.4 MPa
